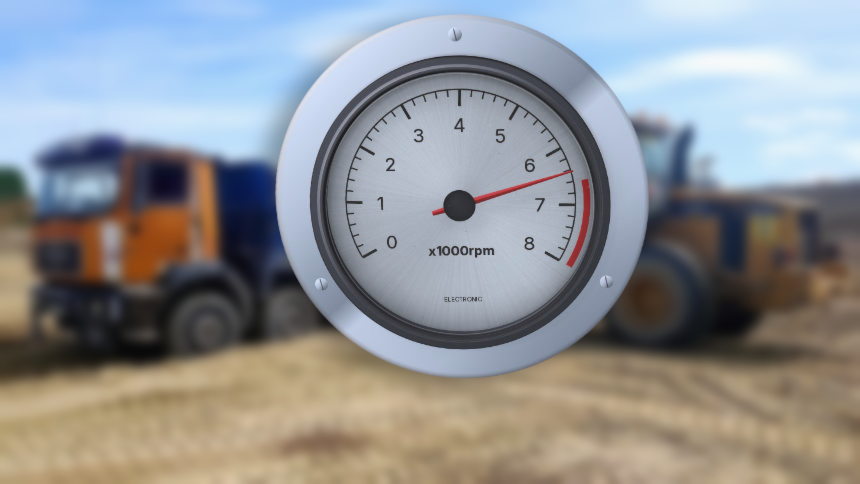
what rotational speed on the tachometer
6400 rpm
